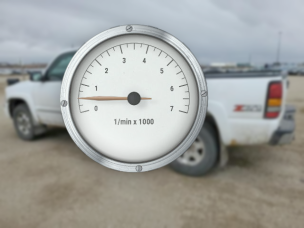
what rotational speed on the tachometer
500 rpm
